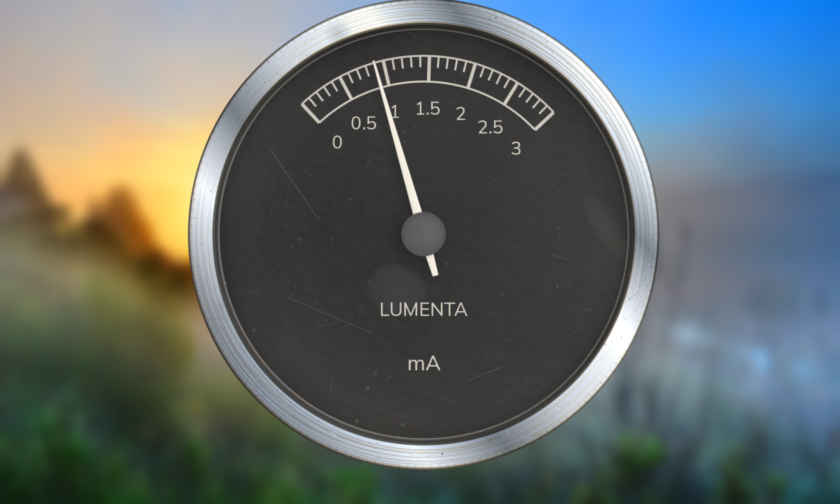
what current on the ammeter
0.9 mA
